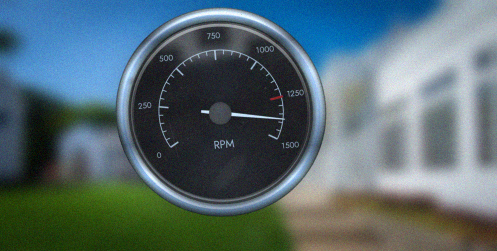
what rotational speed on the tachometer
1375 rpm
